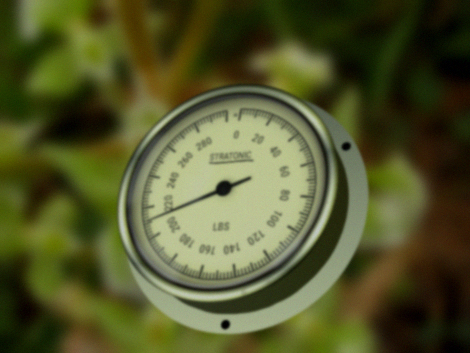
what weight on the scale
210 lb
